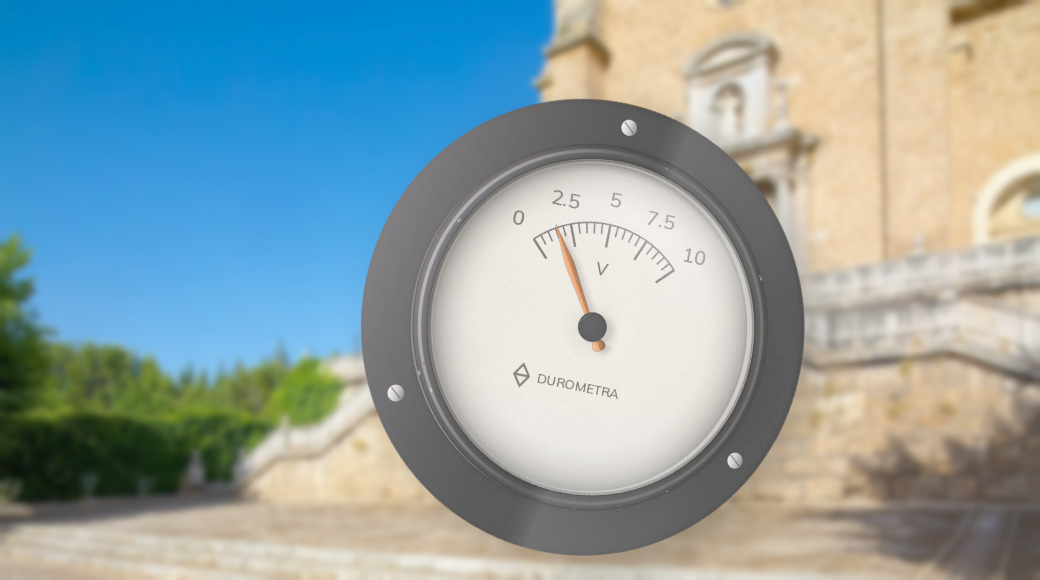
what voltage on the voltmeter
1.5 V
